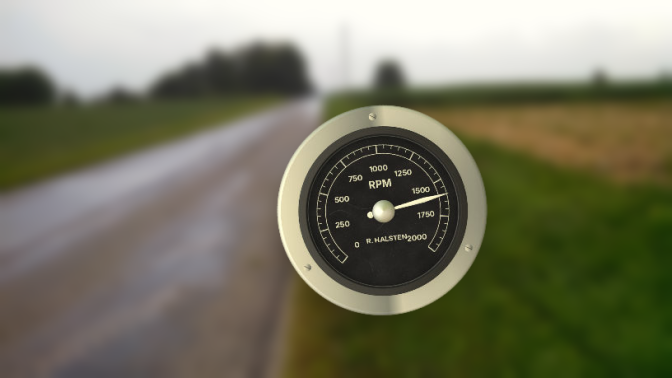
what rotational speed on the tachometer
1600 rpm
